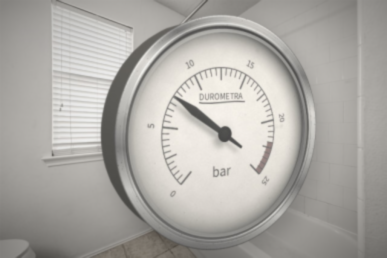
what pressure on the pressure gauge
7.5 bar
